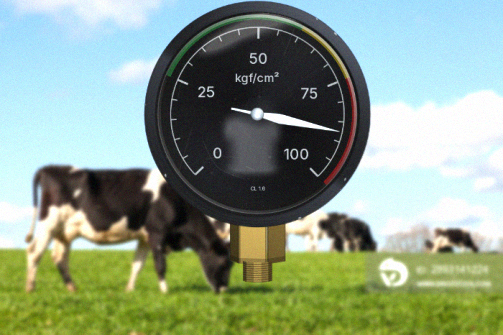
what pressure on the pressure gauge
87.5 kg/cm²
